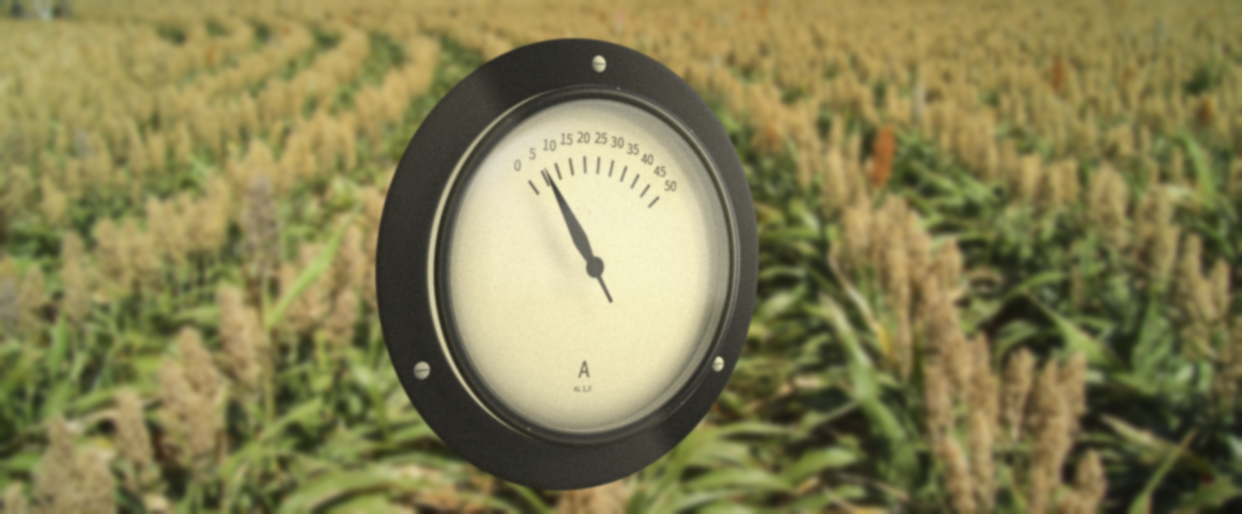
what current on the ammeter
5 A
